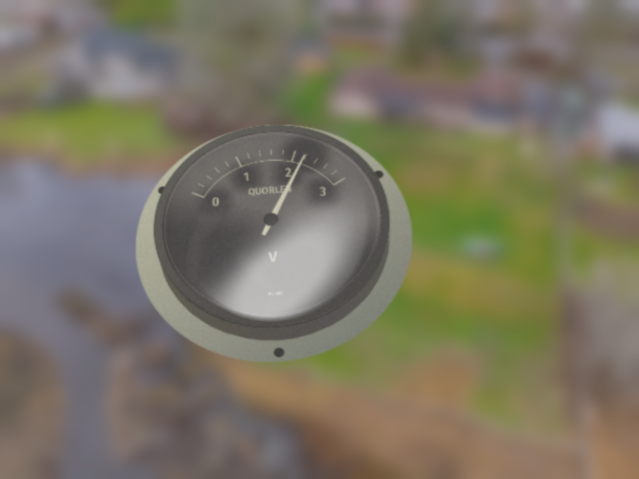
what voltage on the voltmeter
2.2 V
